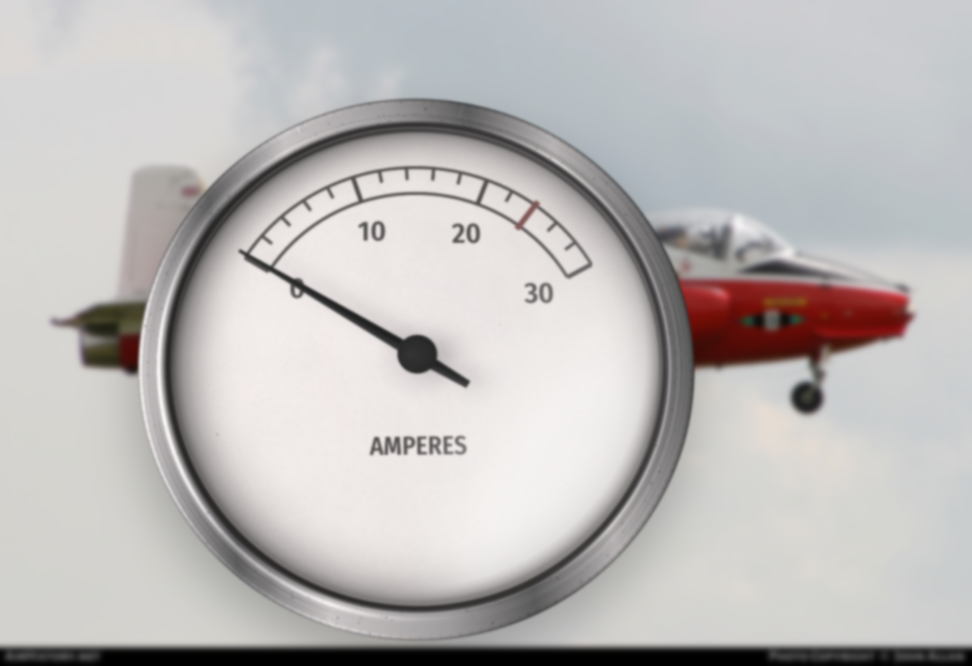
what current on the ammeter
0 A
